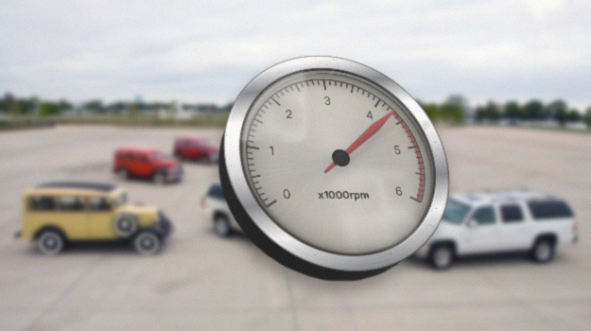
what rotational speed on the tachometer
4300 rpm
